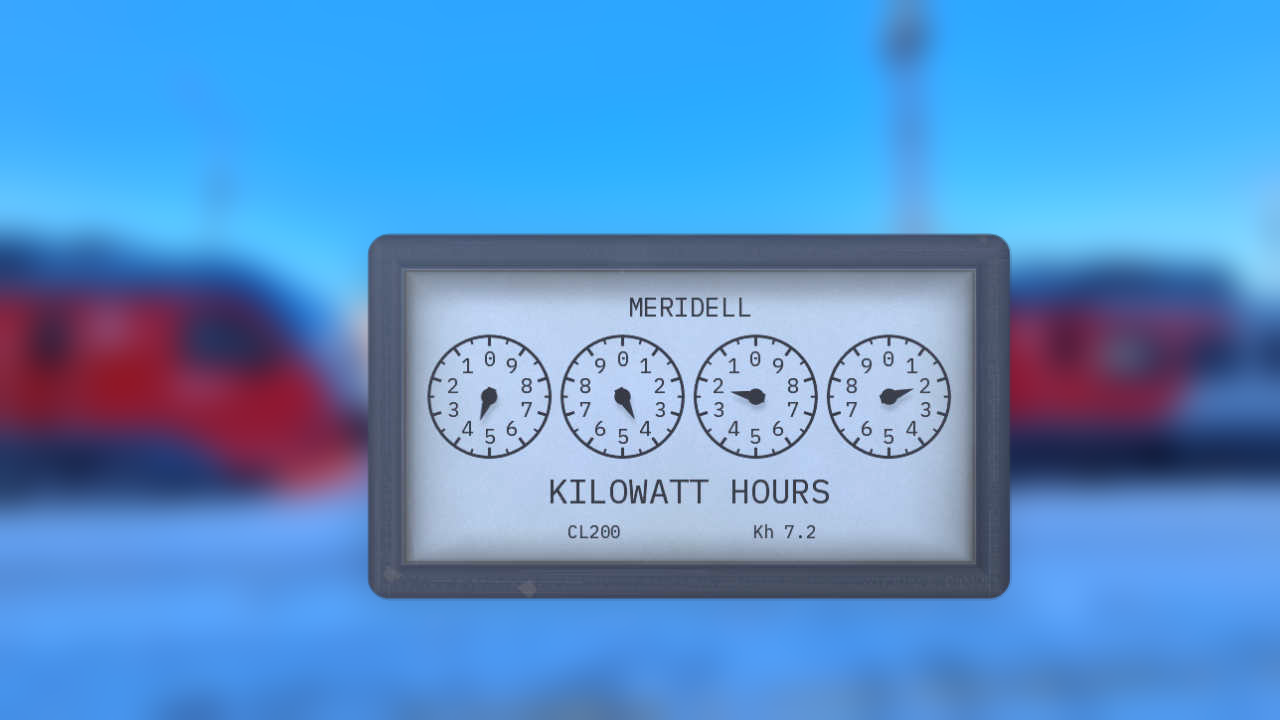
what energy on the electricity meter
4422 kWh
